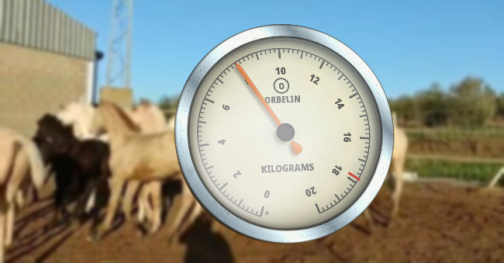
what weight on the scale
8 kg
